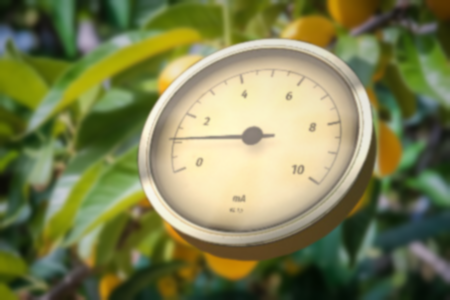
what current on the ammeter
1 mA
